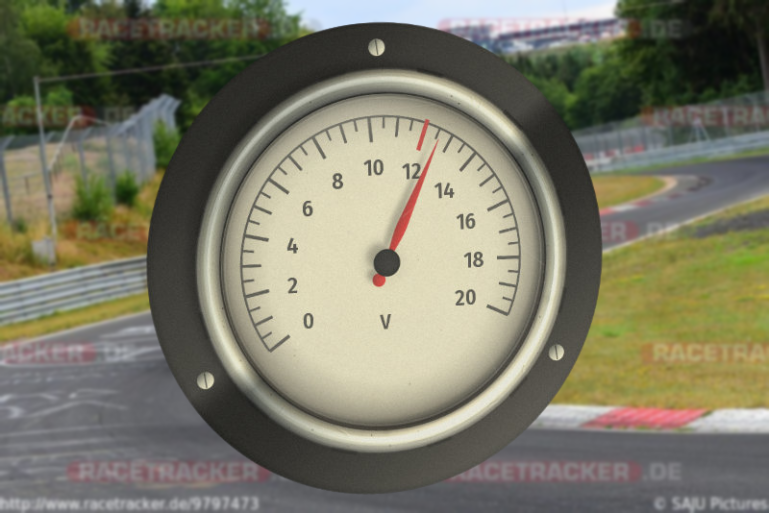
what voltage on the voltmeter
12.5 V
